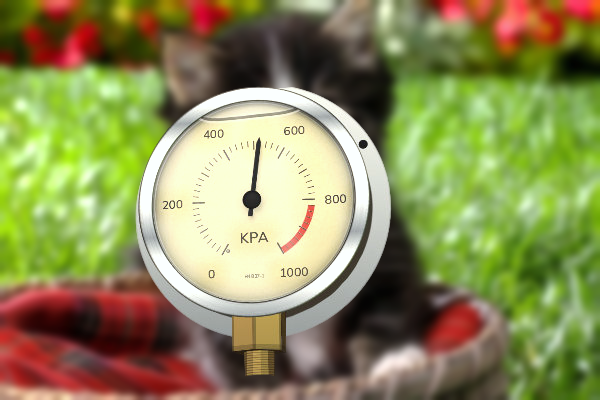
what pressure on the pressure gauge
520 kPa
